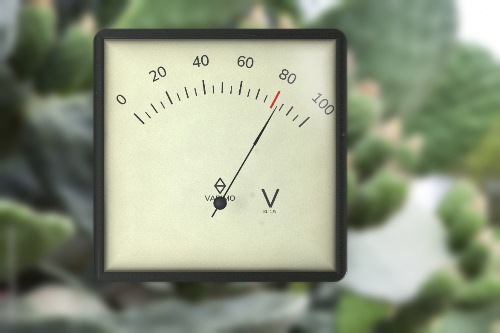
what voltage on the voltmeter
82.5 V
